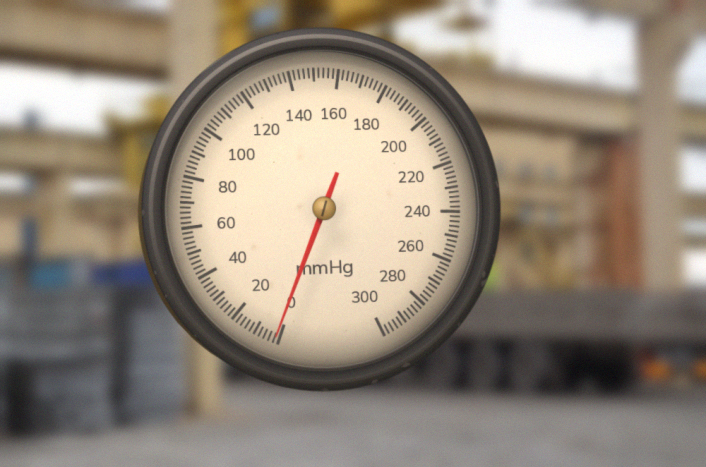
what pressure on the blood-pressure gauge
2 mmHg
